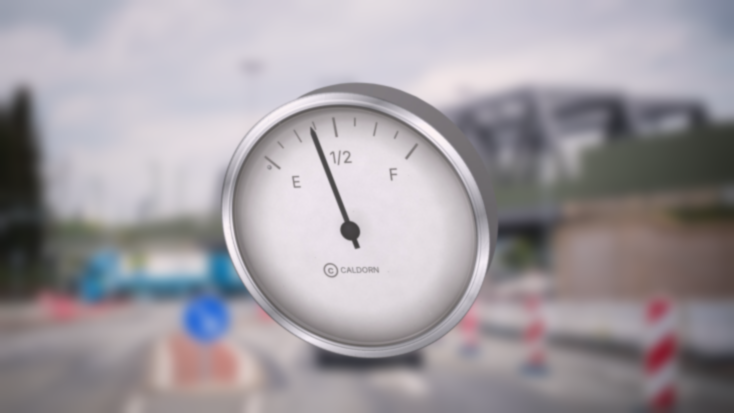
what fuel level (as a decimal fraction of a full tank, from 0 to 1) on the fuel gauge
0.375
